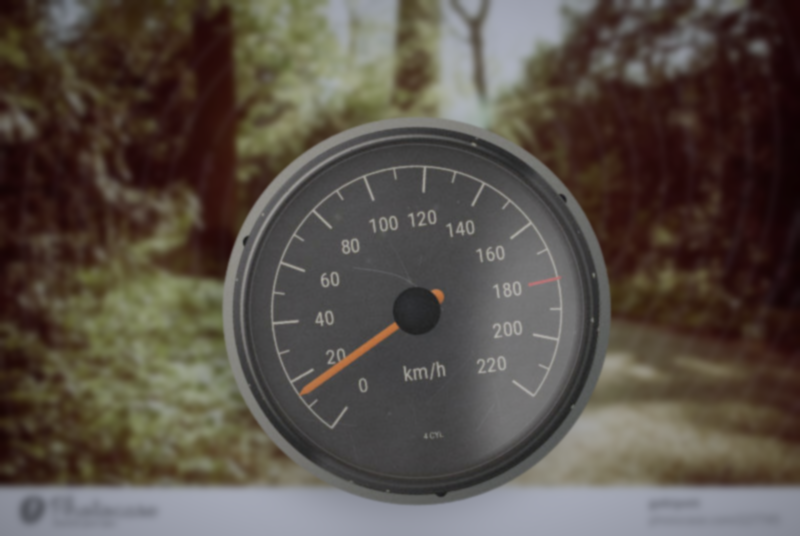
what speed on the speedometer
15 km/h
